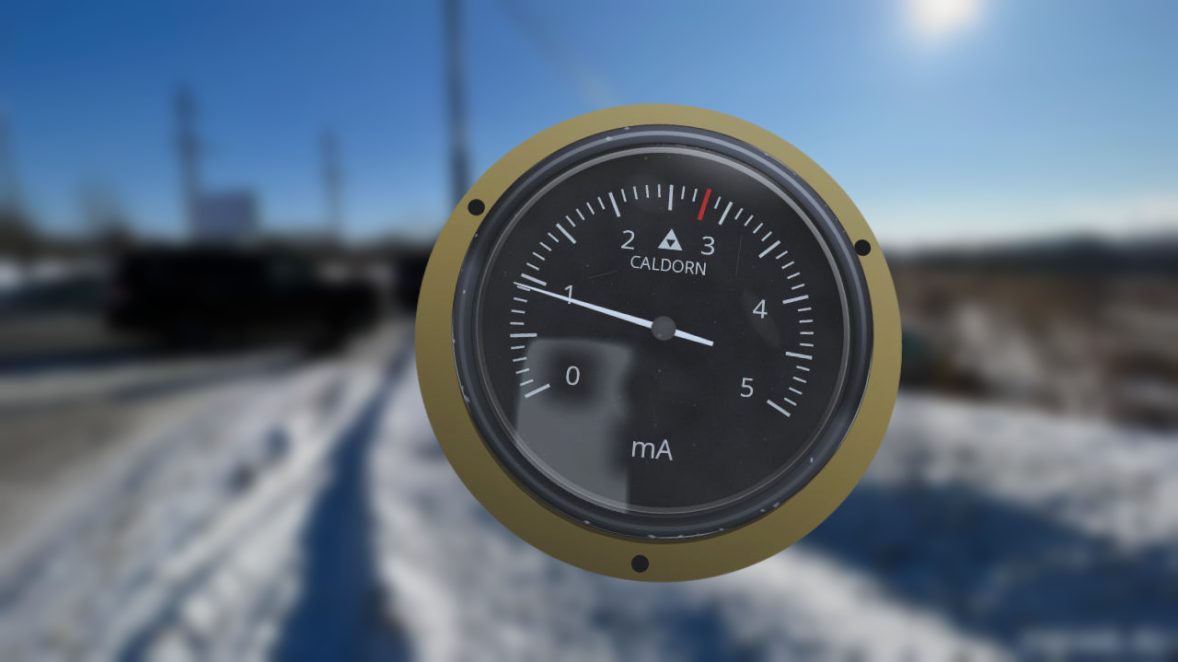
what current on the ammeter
0.9 mA
